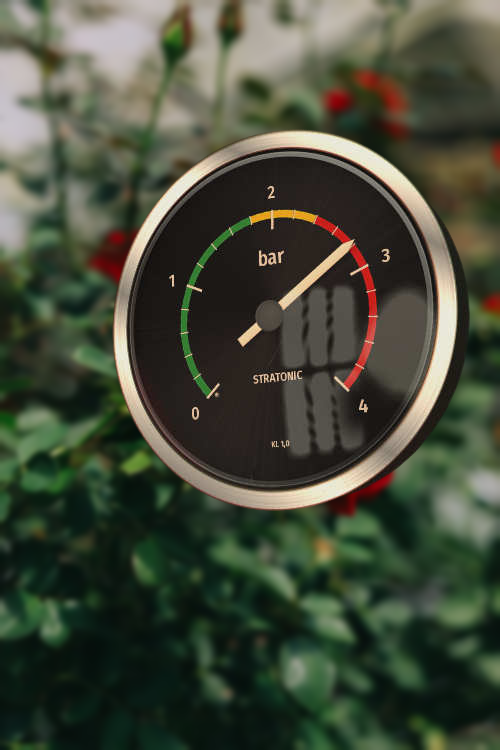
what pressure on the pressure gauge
2.8 bar
